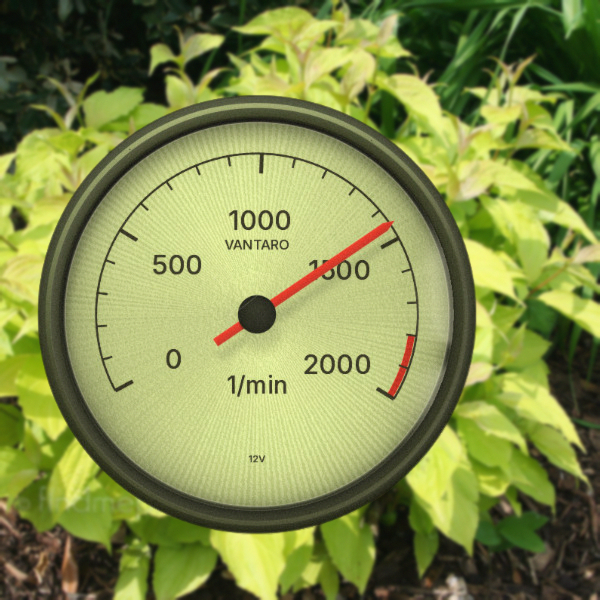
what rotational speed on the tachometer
1450 rpm
